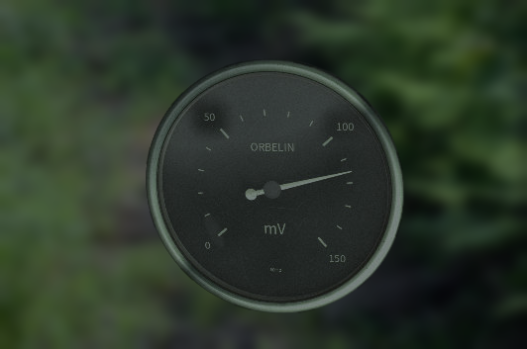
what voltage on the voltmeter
115 mV
